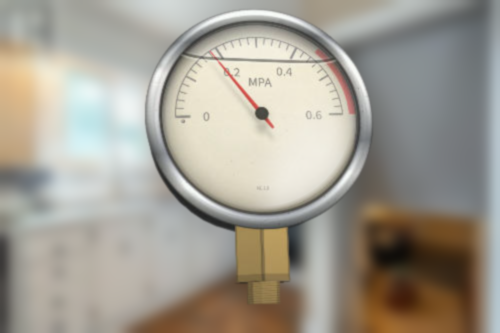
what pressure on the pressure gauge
0.18 MPa
